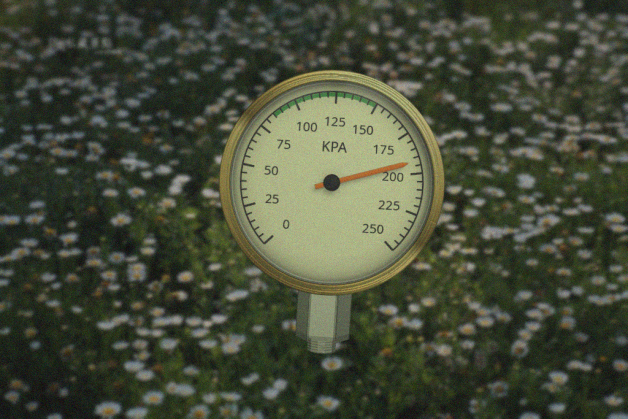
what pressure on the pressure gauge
192.5 kPa
